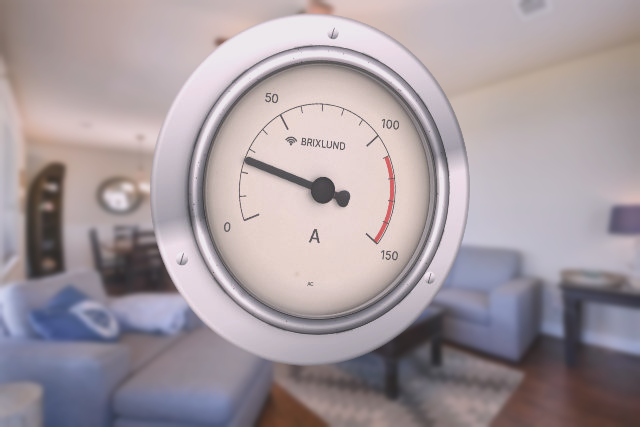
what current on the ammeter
25 A
